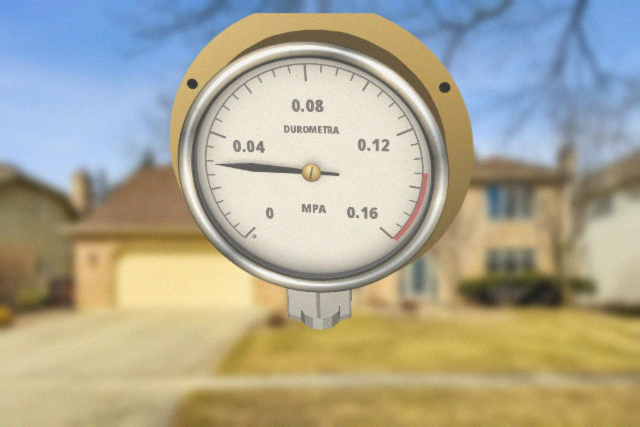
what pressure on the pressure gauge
0.03 MPa
